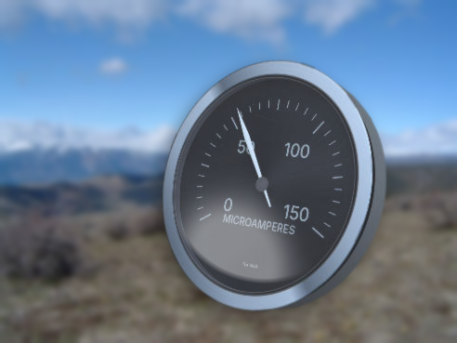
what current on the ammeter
55 µA
